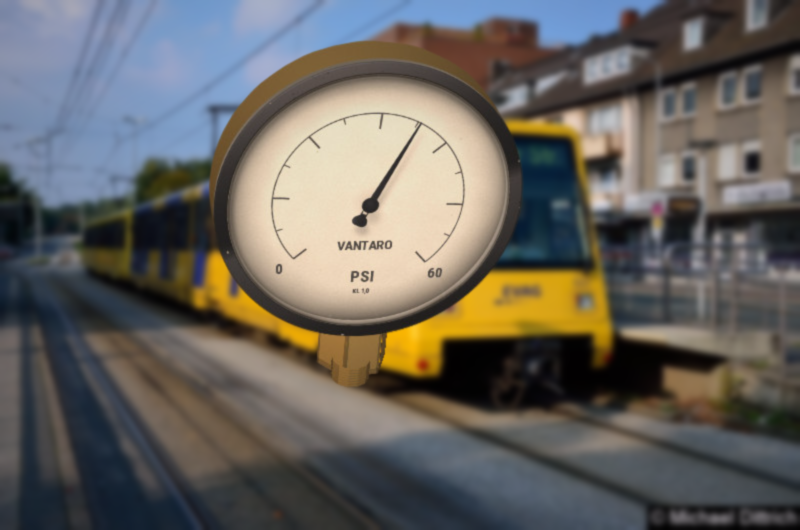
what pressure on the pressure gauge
35 psi
